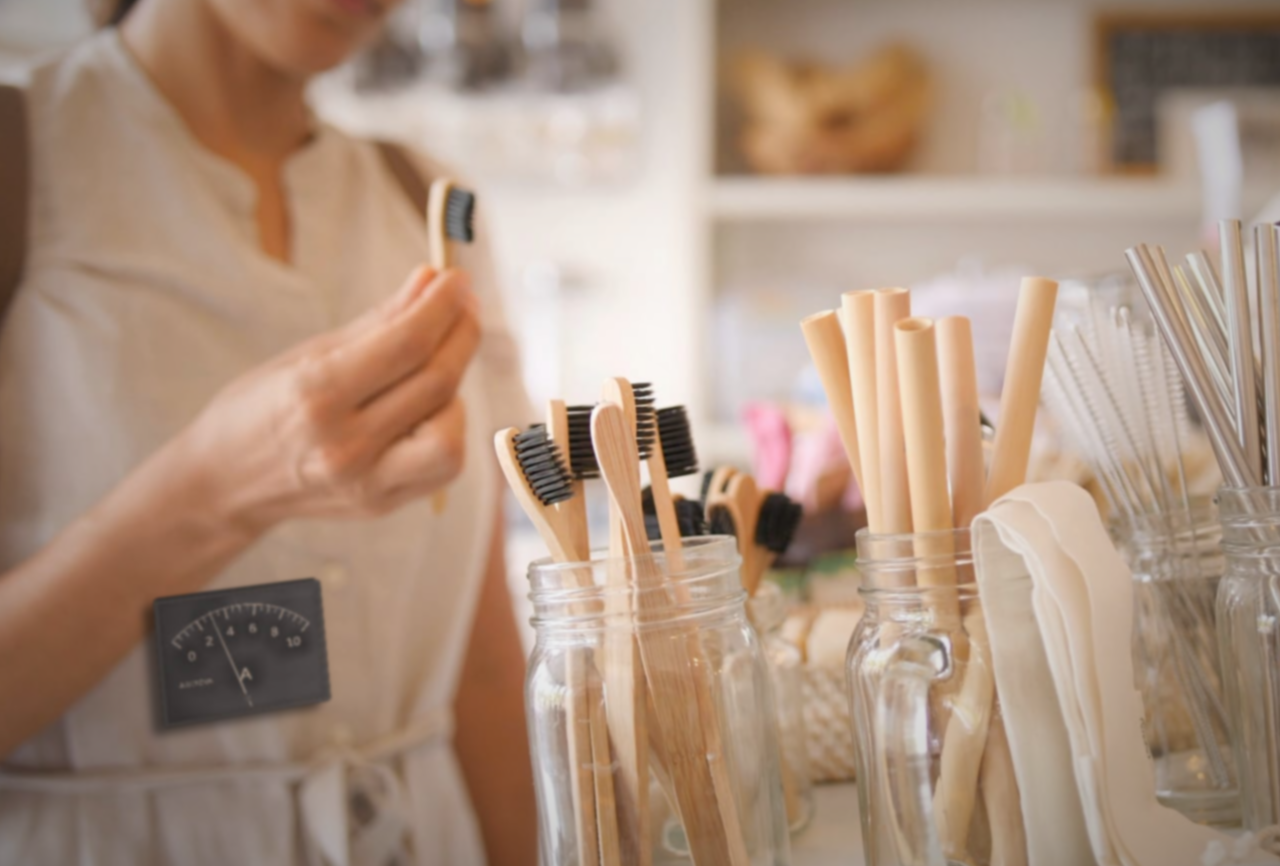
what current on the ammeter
3 A
